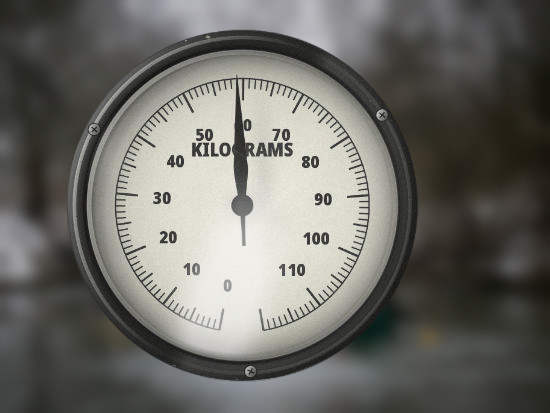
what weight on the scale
59 kg
